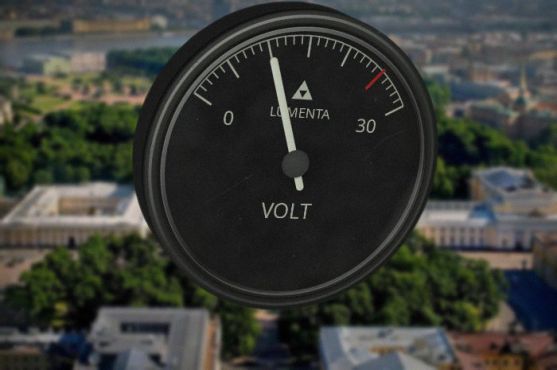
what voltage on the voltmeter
10 V
